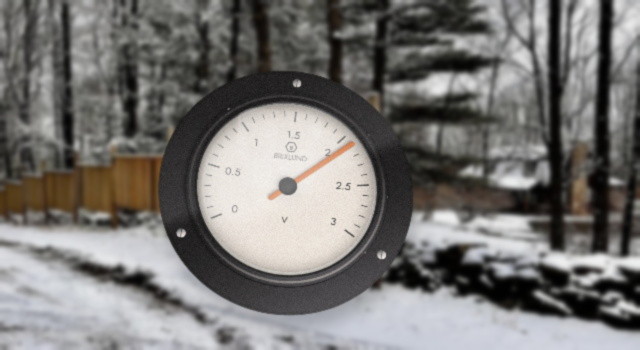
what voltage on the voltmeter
2.1 V
